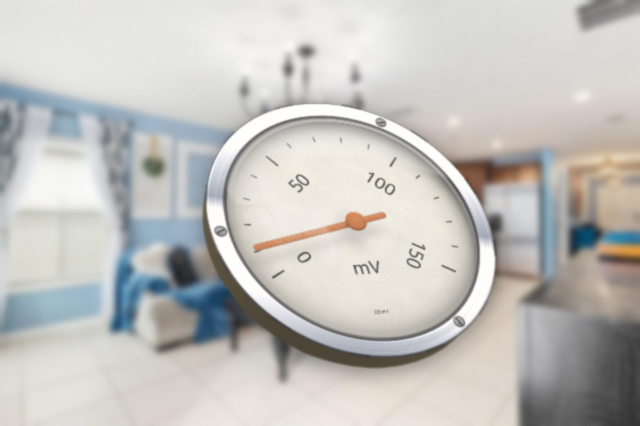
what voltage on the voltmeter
10 mV
